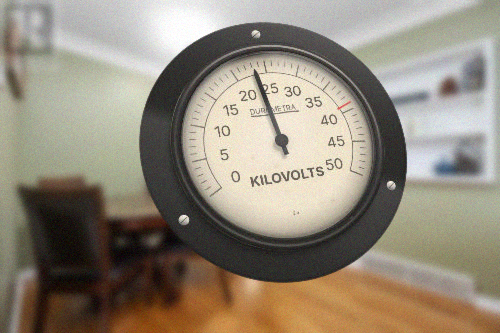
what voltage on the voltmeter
23 kV
